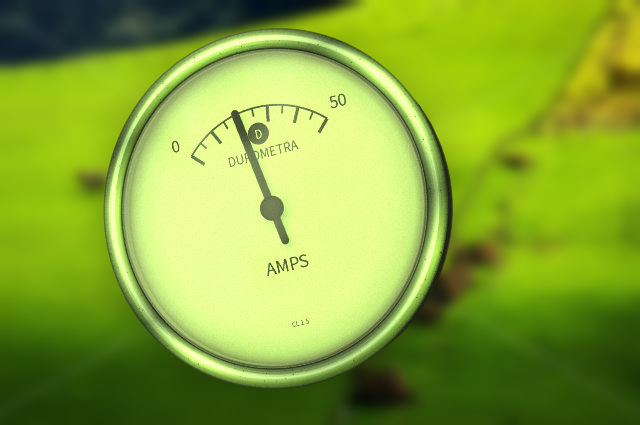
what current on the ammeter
20 A
